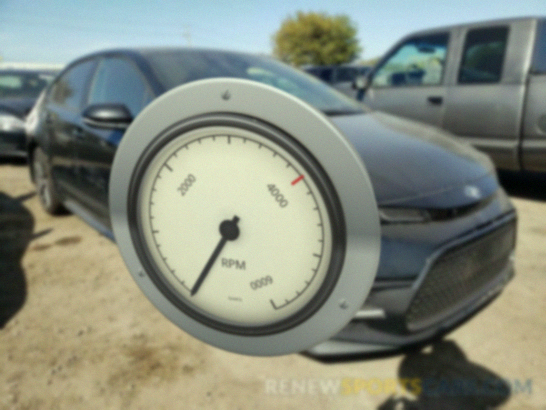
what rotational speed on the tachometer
0 rpm
